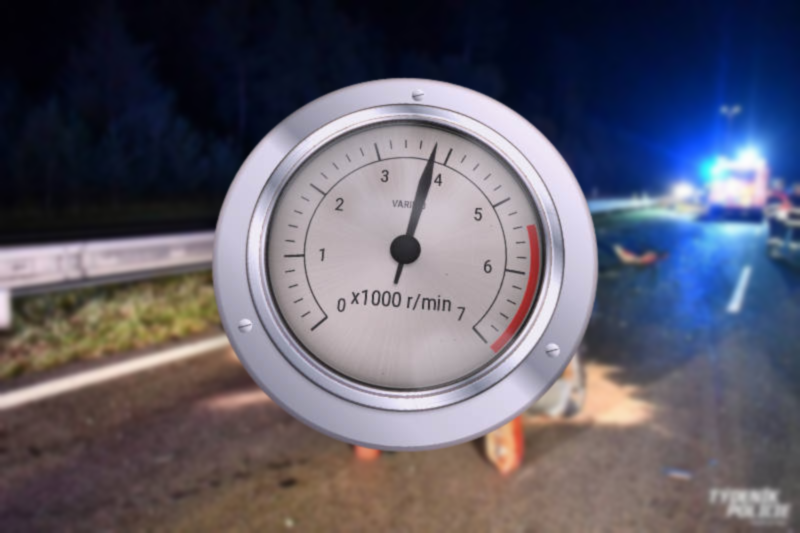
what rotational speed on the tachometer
3800 rpm
